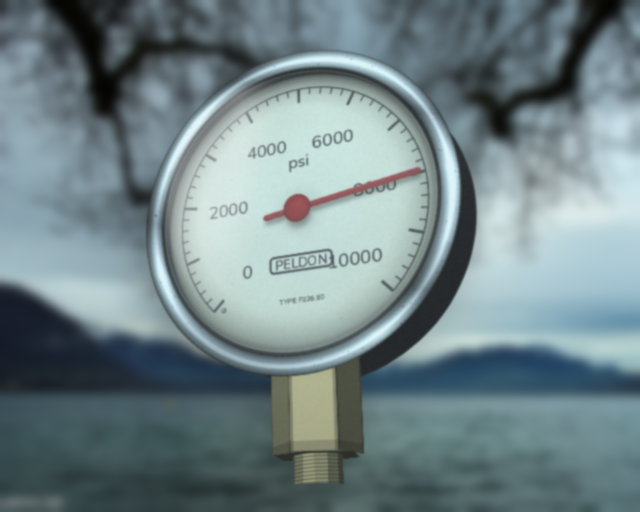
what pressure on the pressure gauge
8000 psi
